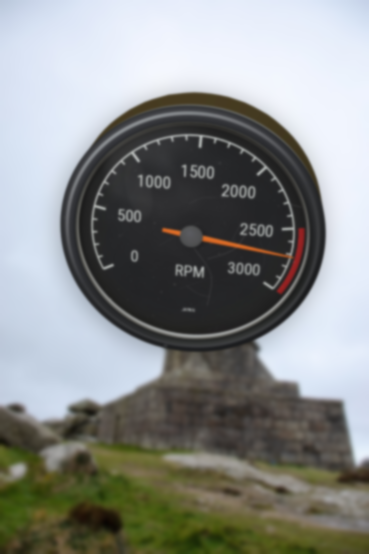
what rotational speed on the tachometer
2700 rpm
